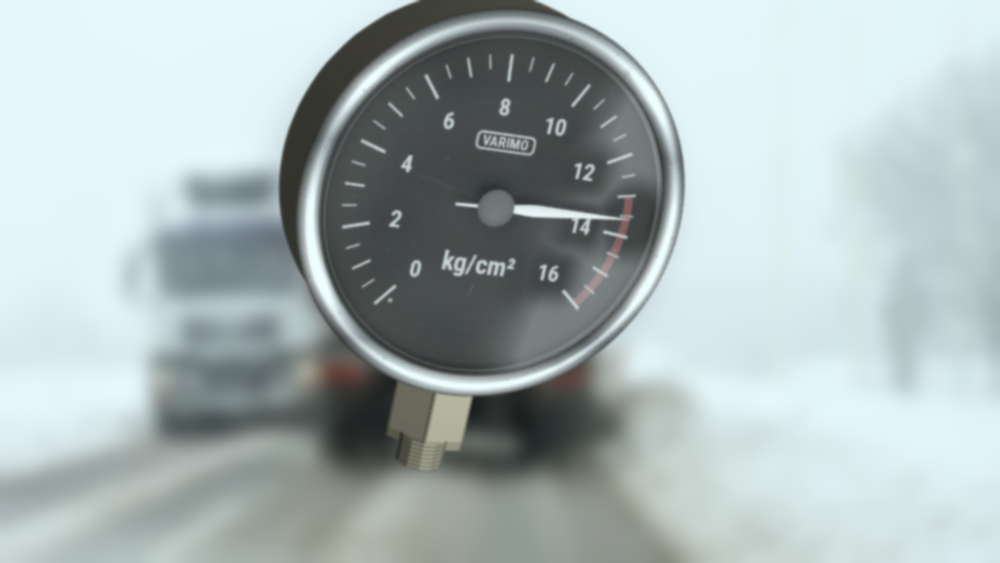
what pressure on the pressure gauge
13.5 kg/cm²
